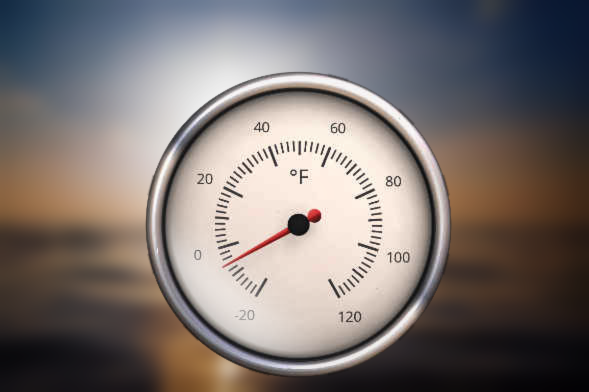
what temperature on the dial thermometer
-6 °F
